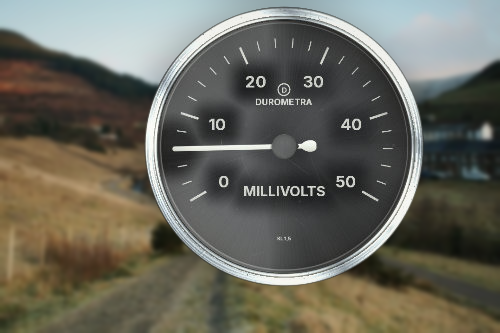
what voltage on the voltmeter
6 mV
